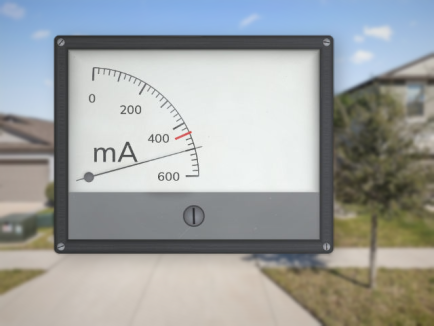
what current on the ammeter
500 mA
